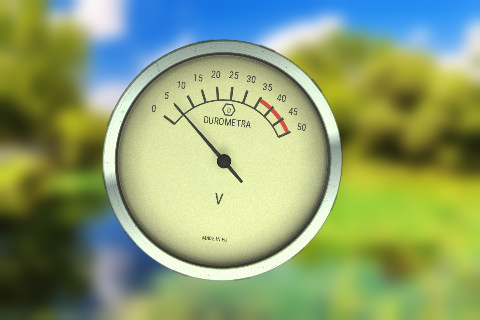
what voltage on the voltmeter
5 V
